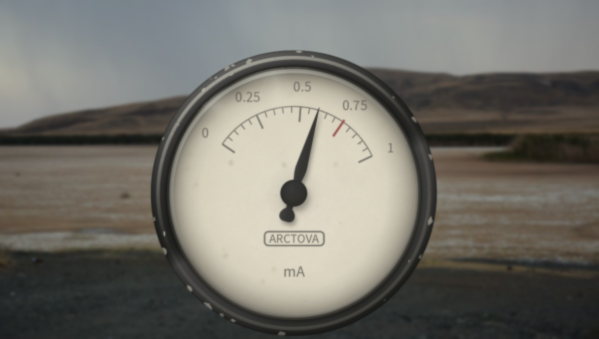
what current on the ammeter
0.6 mA
